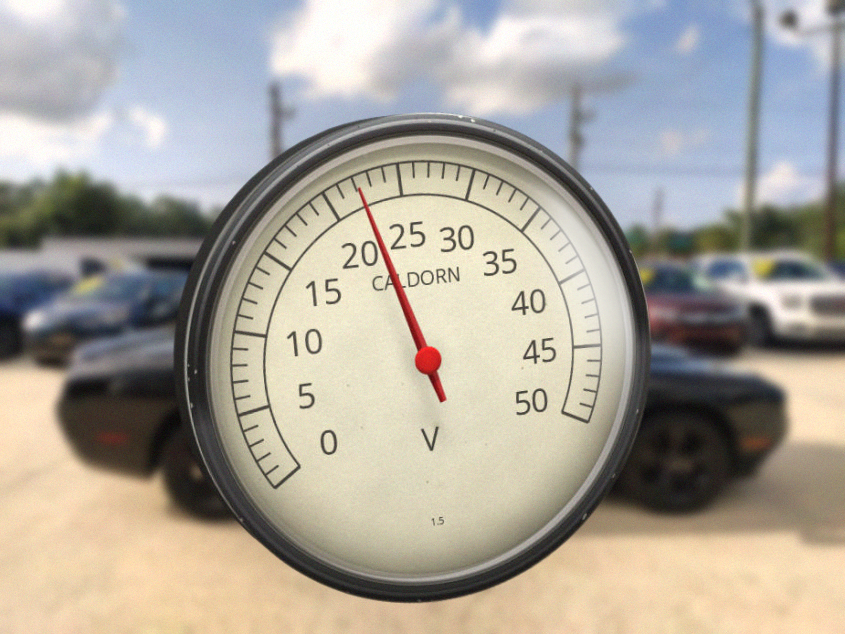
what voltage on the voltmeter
22 V
